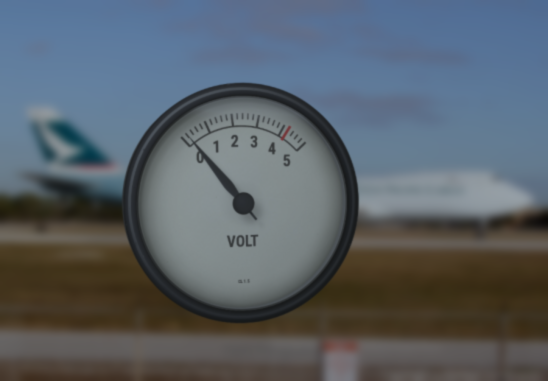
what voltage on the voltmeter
0.2 V
